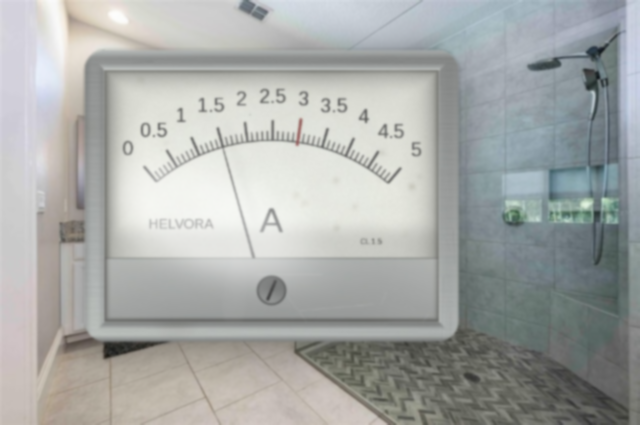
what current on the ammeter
1.5 A
